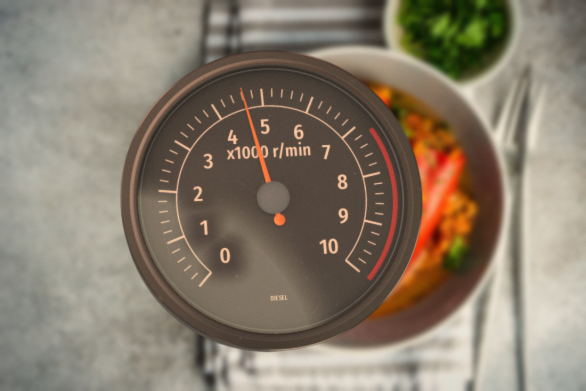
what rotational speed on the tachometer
4600 rpm
